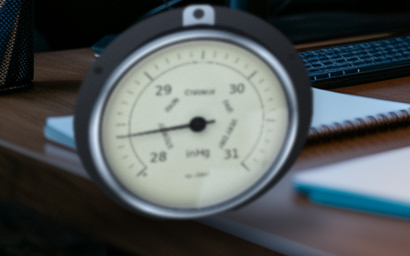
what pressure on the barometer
28.4 inHg
